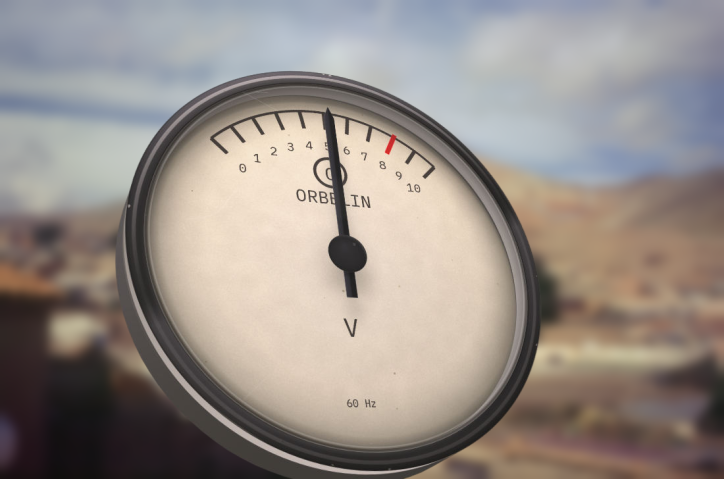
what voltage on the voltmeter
5 V
